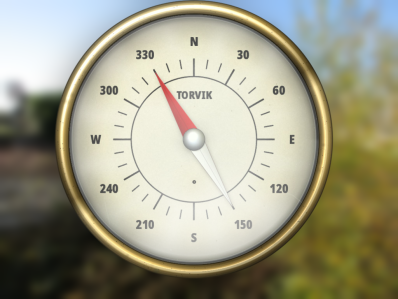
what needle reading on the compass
330 °
